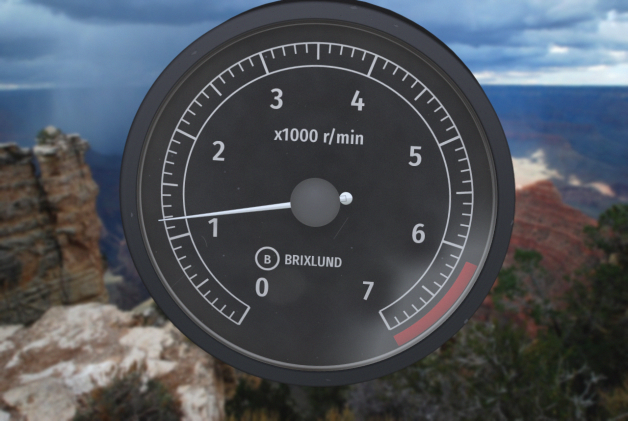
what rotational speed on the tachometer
1200 rpm
